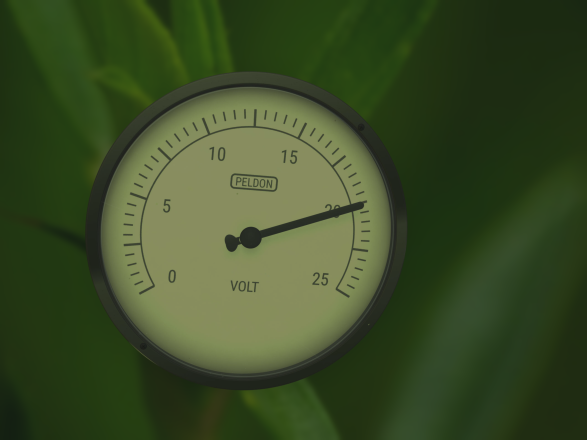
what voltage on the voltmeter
20 V
